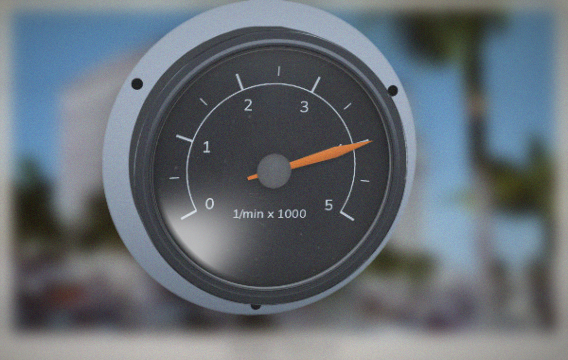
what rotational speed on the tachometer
4000 rpm
